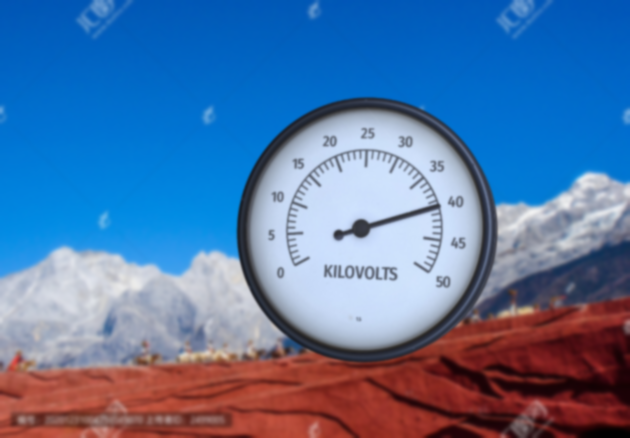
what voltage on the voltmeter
40 kV
